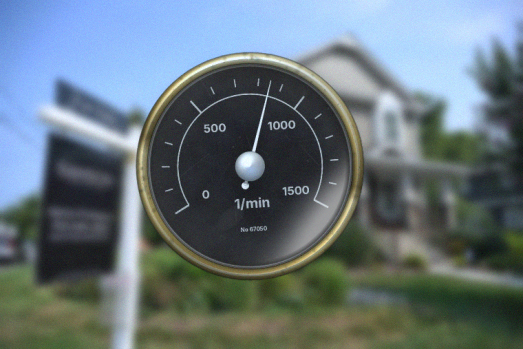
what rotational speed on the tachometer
850 rpm
